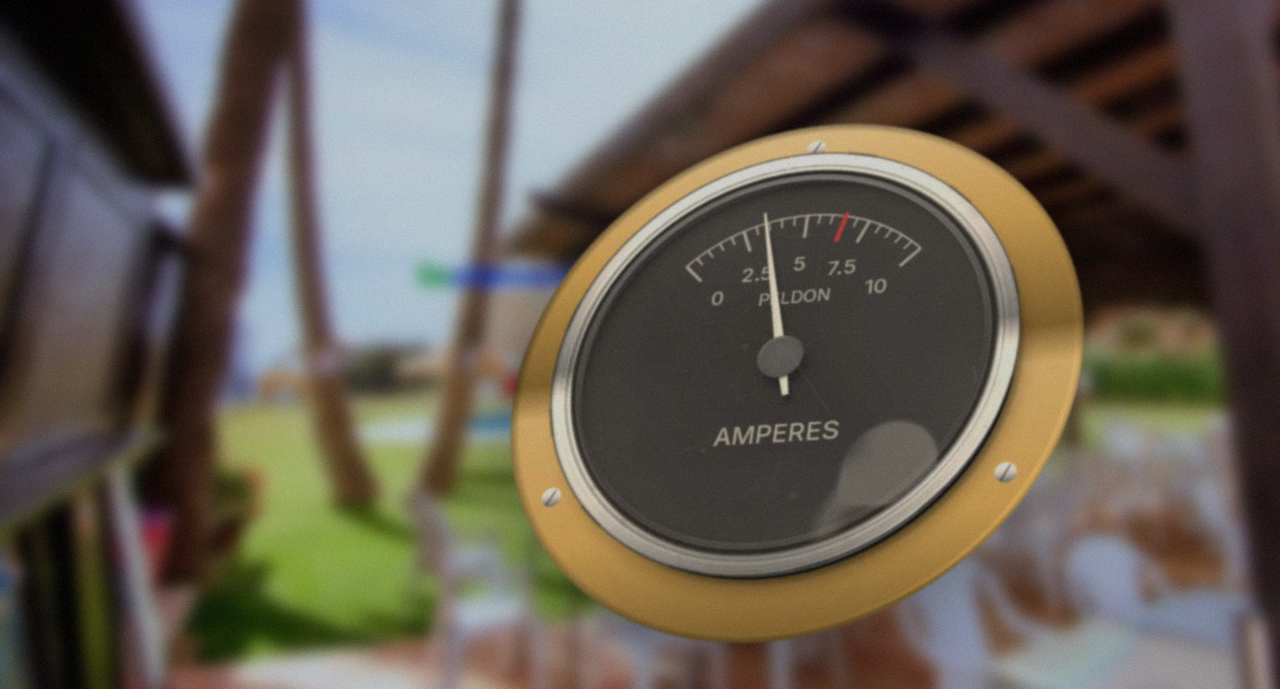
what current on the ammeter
3.5 A
